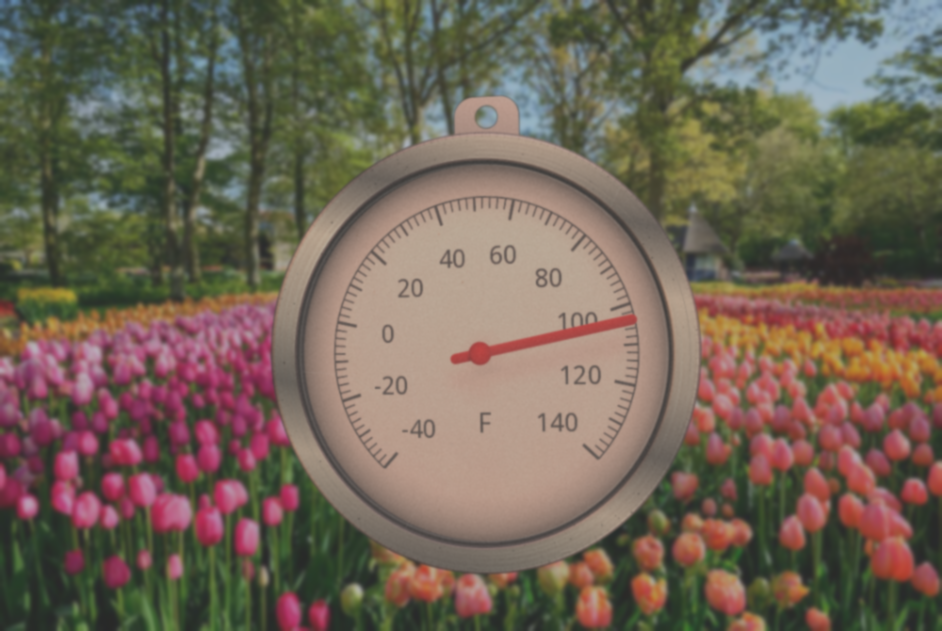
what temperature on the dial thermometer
104 °F
